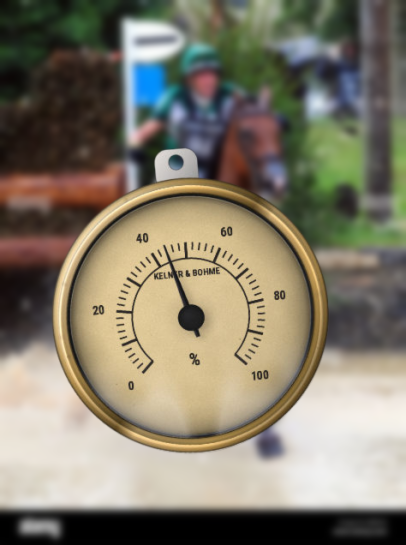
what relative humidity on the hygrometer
44 %
